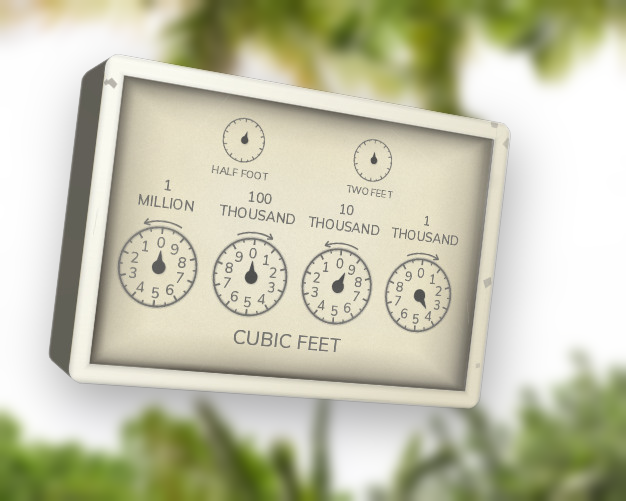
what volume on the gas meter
999400 ft³
